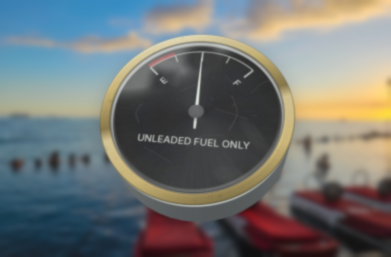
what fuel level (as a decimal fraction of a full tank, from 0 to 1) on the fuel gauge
0.5
